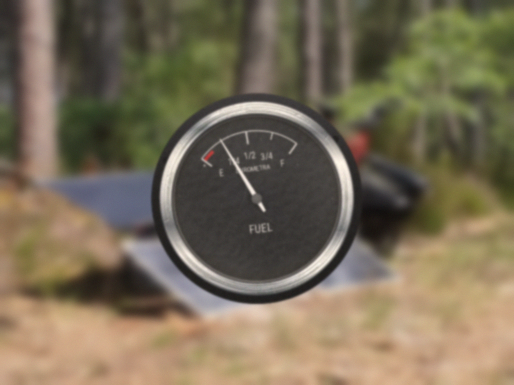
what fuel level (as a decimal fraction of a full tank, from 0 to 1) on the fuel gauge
0.25
